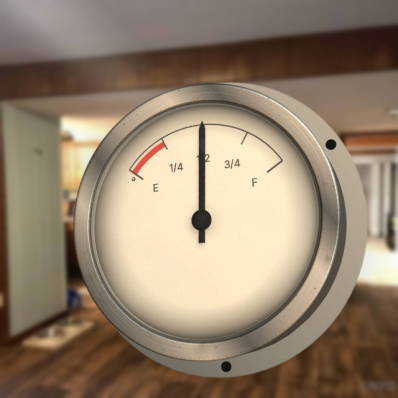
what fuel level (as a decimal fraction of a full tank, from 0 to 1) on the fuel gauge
0.5
